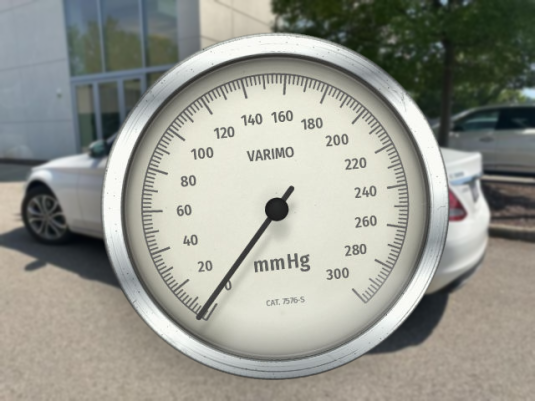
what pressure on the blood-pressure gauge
4 mmHg
